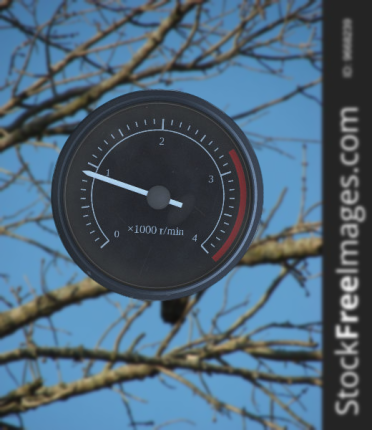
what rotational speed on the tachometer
900 rpm
